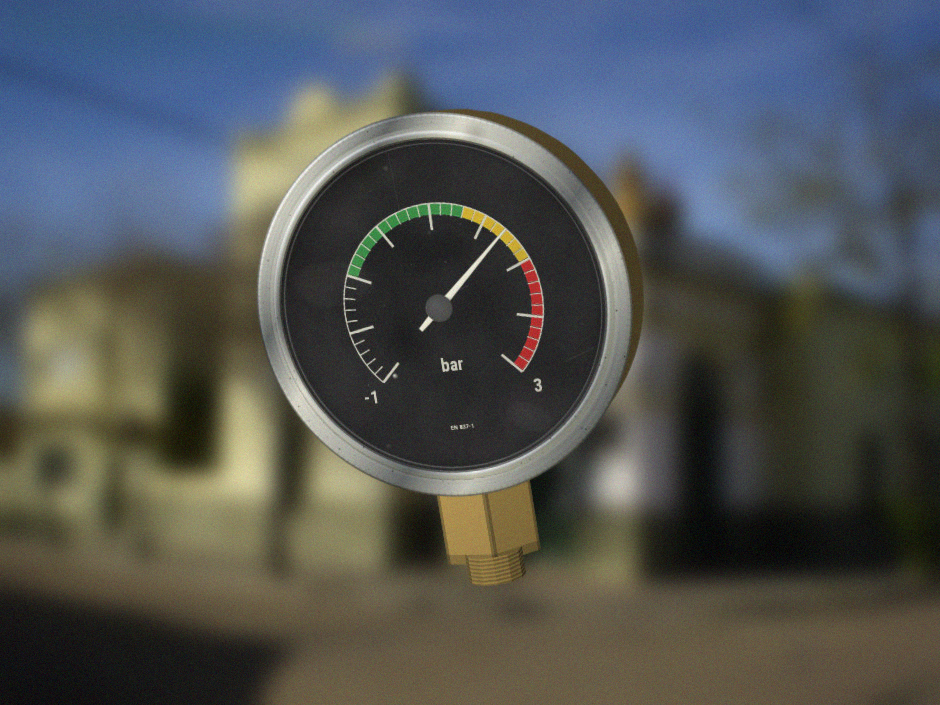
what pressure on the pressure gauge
1.7 bar
